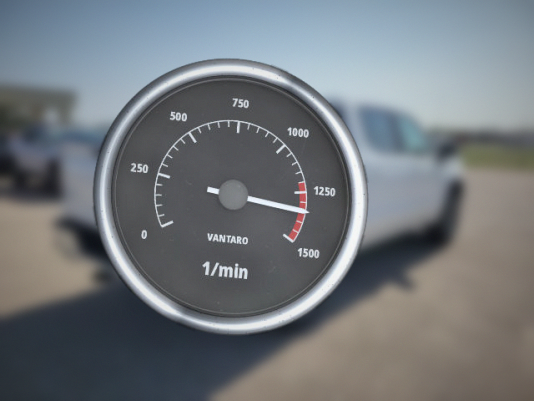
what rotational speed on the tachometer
1350 rpm
